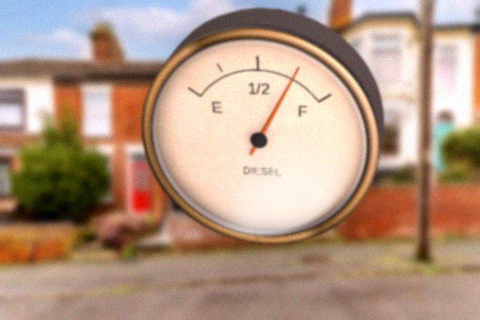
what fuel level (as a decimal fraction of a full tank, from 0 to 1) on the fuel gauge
0.75
